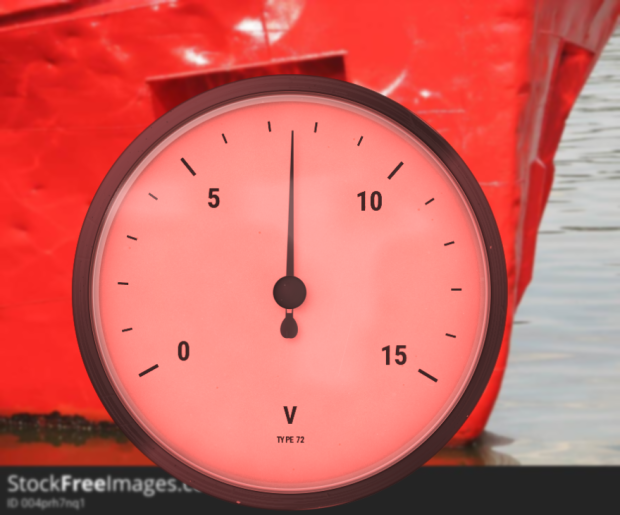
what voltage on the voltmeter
7.5 V
